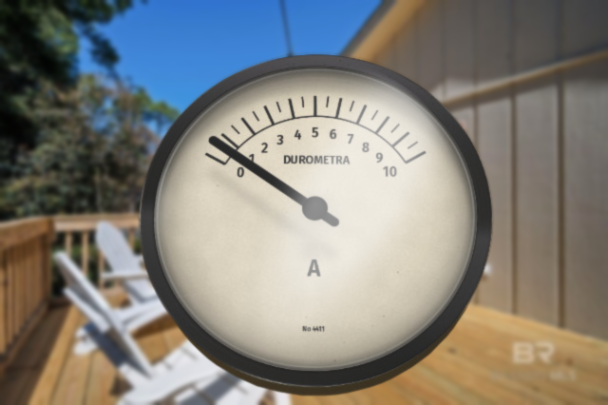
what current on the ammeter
0.5 A
